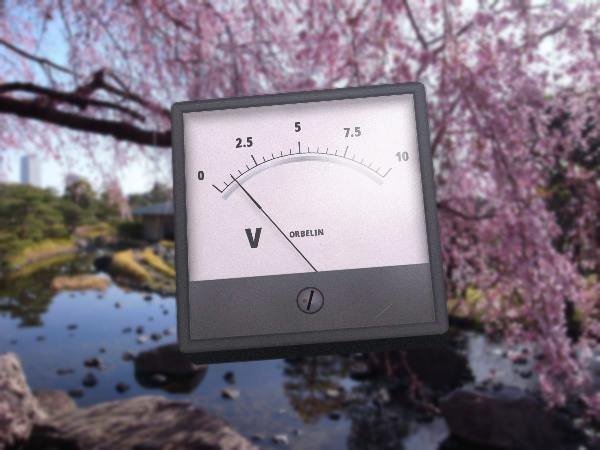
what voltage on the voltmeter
1 V
